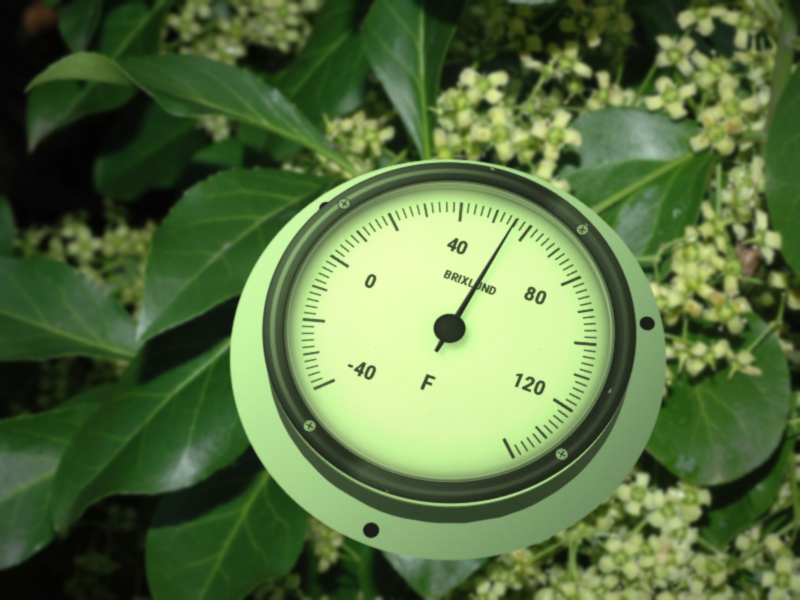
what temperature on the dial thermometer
56 °F
